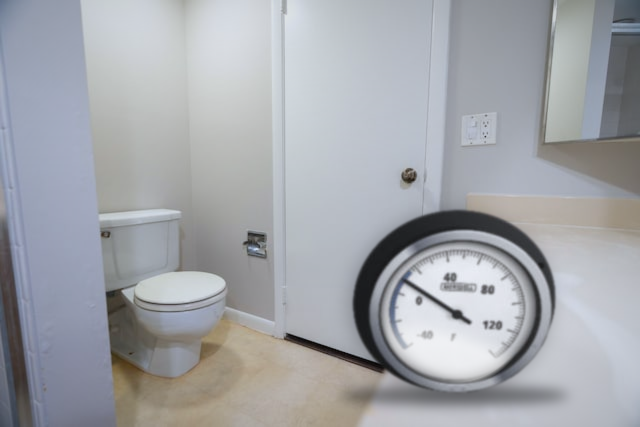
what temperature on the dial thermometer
10 °F
